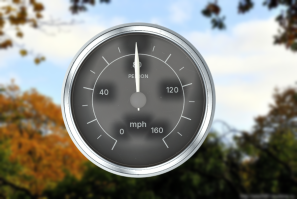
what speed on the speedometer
80 mph
